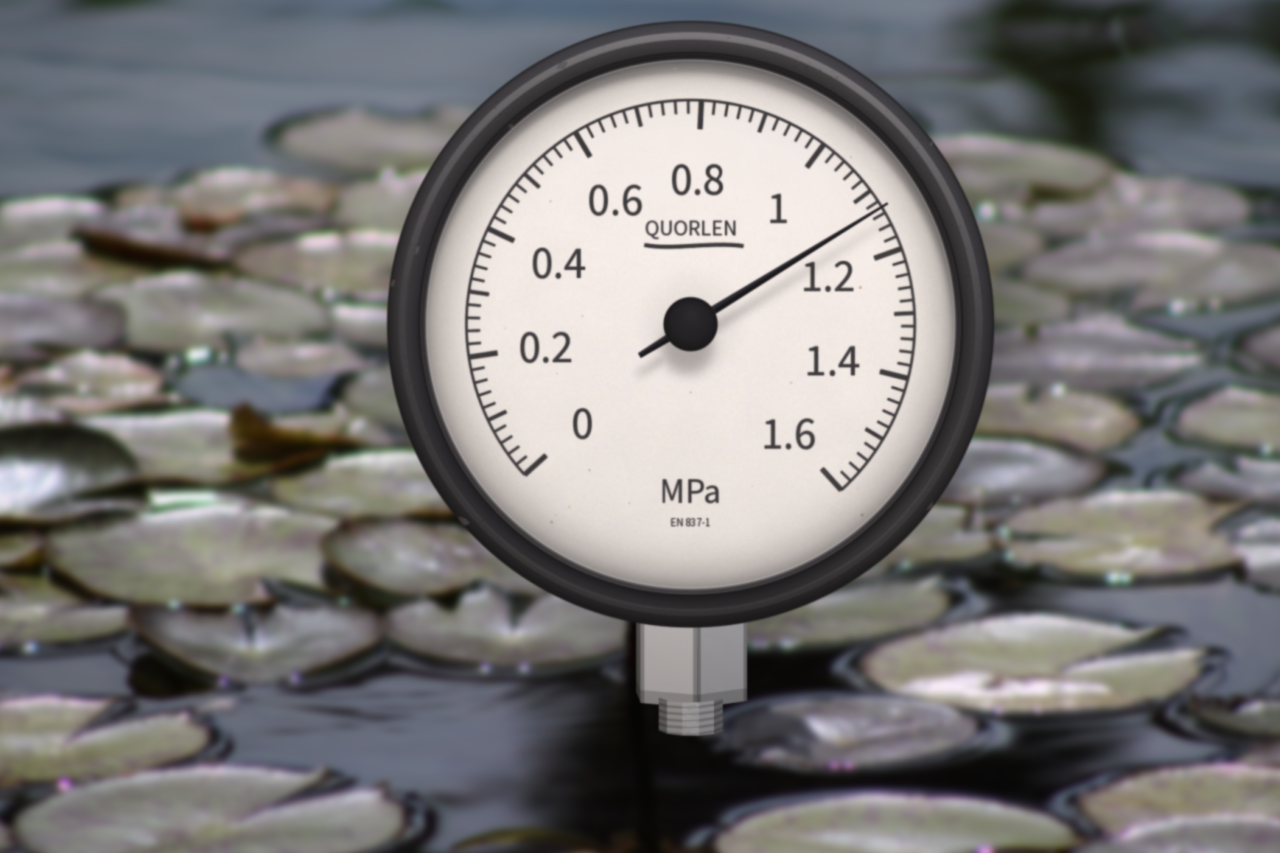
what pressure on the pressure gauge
1.13 MPa
